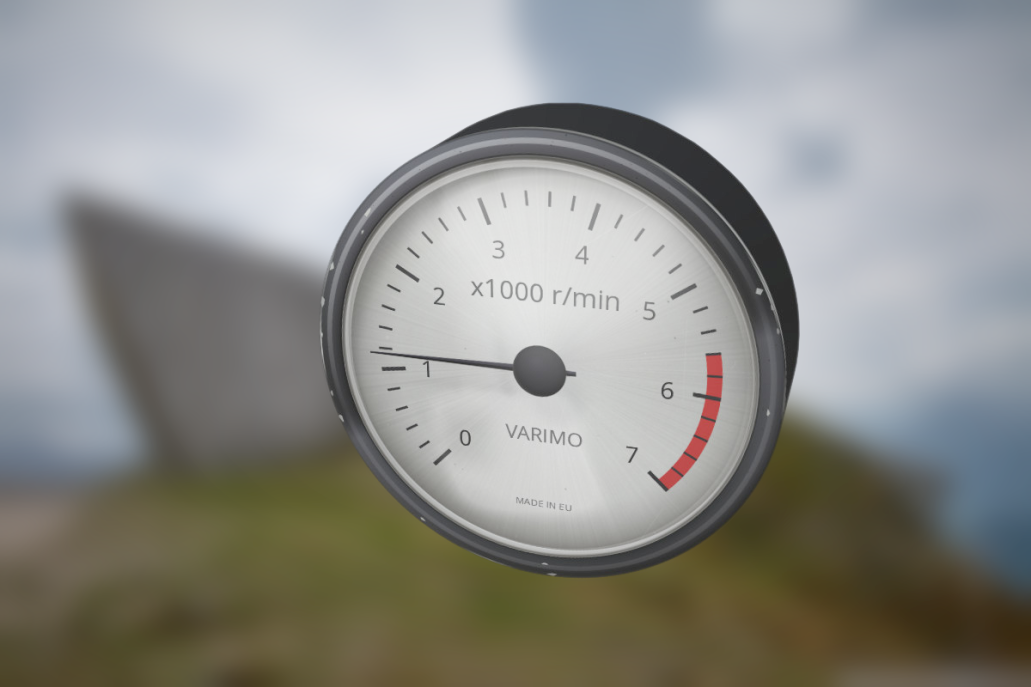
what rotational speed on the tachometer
1200 rpm
